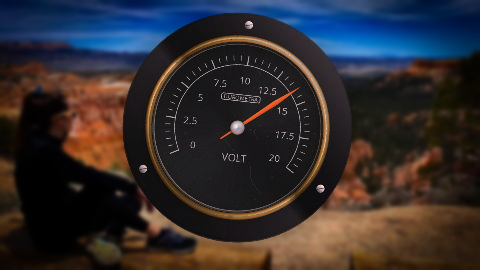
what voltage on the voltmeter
14 V
